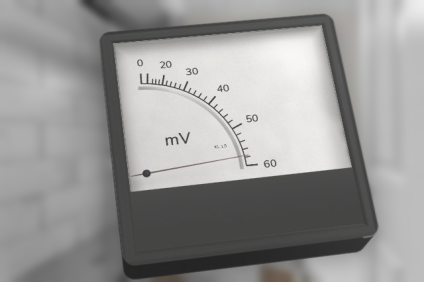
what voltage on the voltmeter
58 mV
